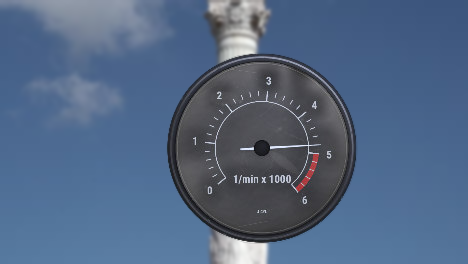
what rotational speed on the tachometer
4800 rpm
